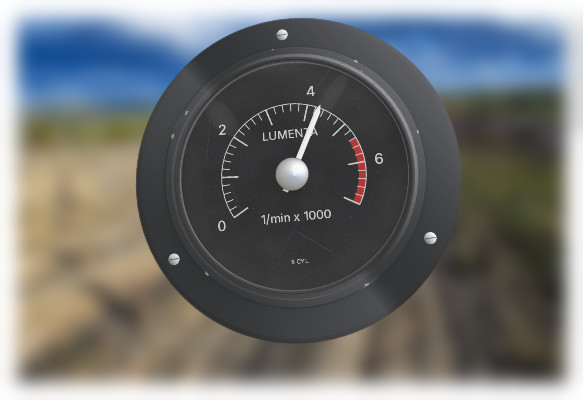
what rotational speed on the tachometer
4300 rpm
